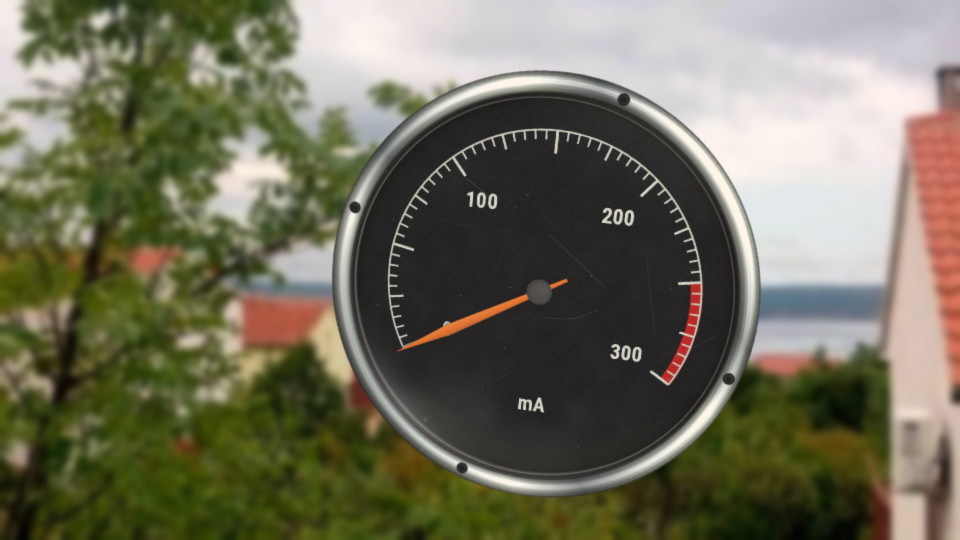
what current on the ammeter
0 mA
